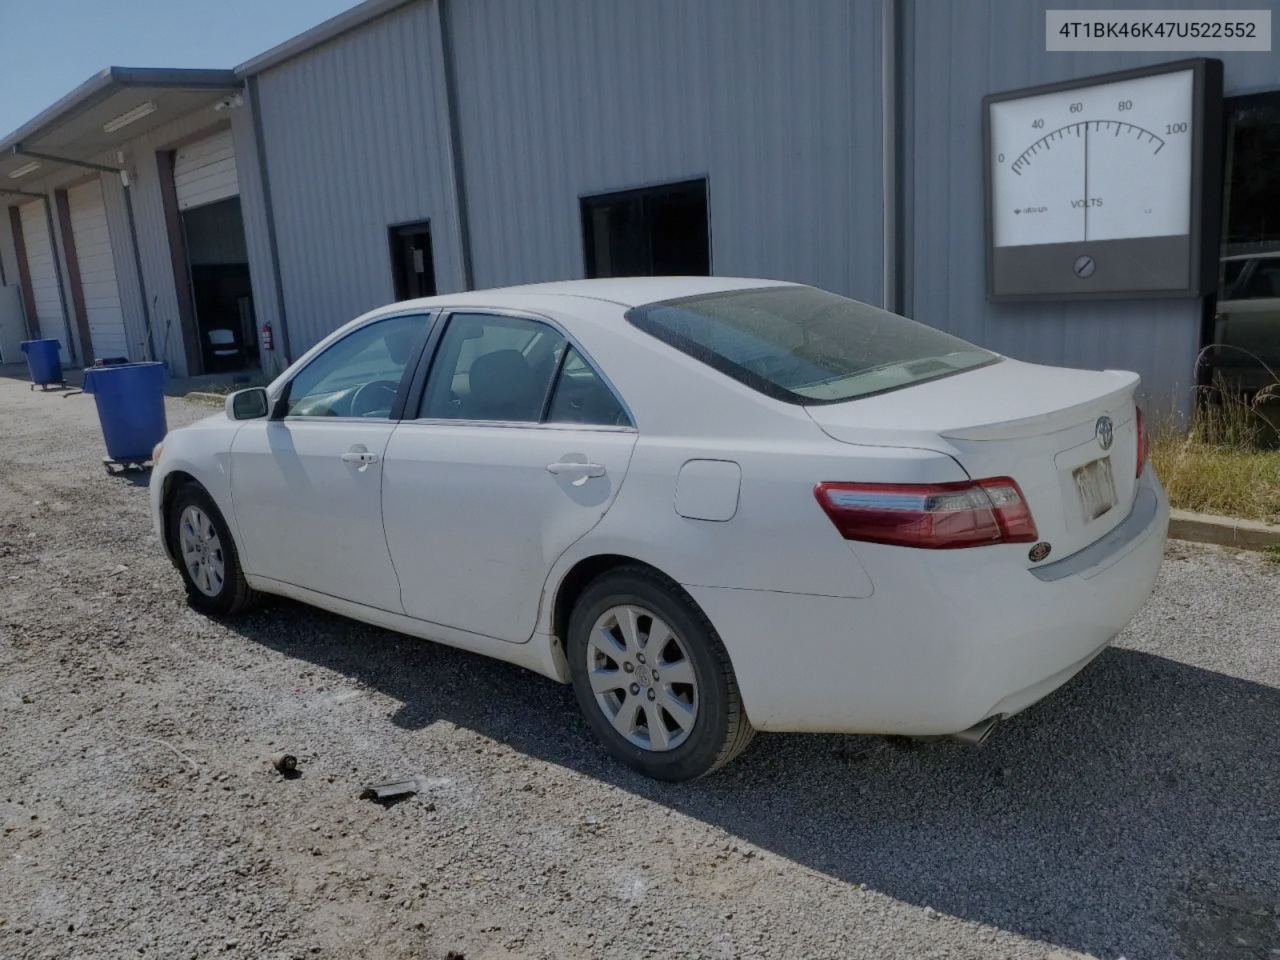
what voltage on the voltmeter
65 V
